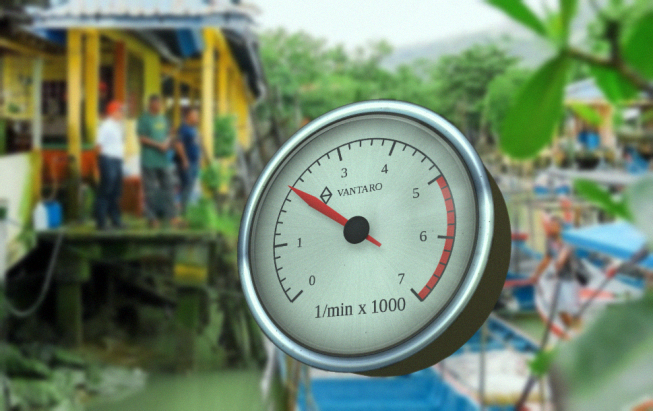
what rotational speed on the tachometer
2000 rpm
